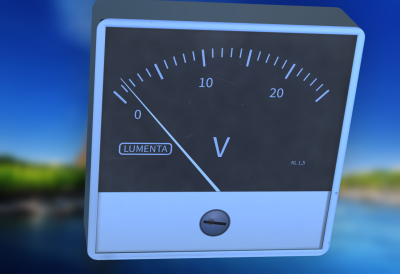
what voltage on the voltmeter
1.5 V
